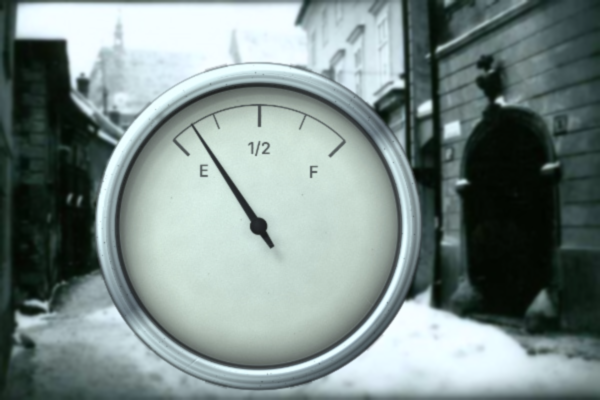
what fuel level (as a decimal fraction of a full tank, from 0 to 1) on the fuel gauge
0.125
